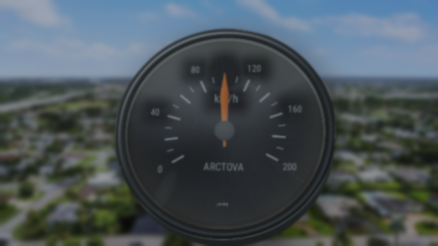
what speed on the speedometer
100 km/h
